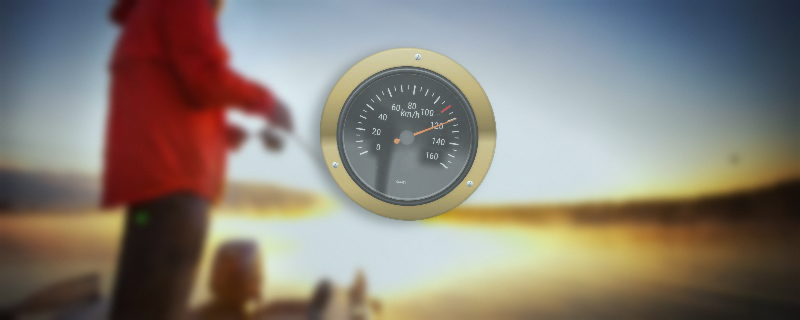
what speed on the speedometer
120 km/h
